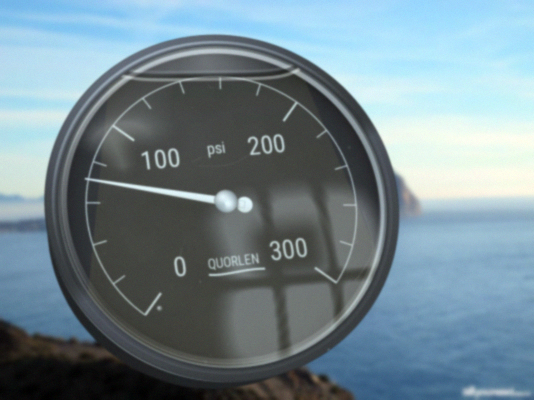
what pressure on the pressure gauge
70 psi
